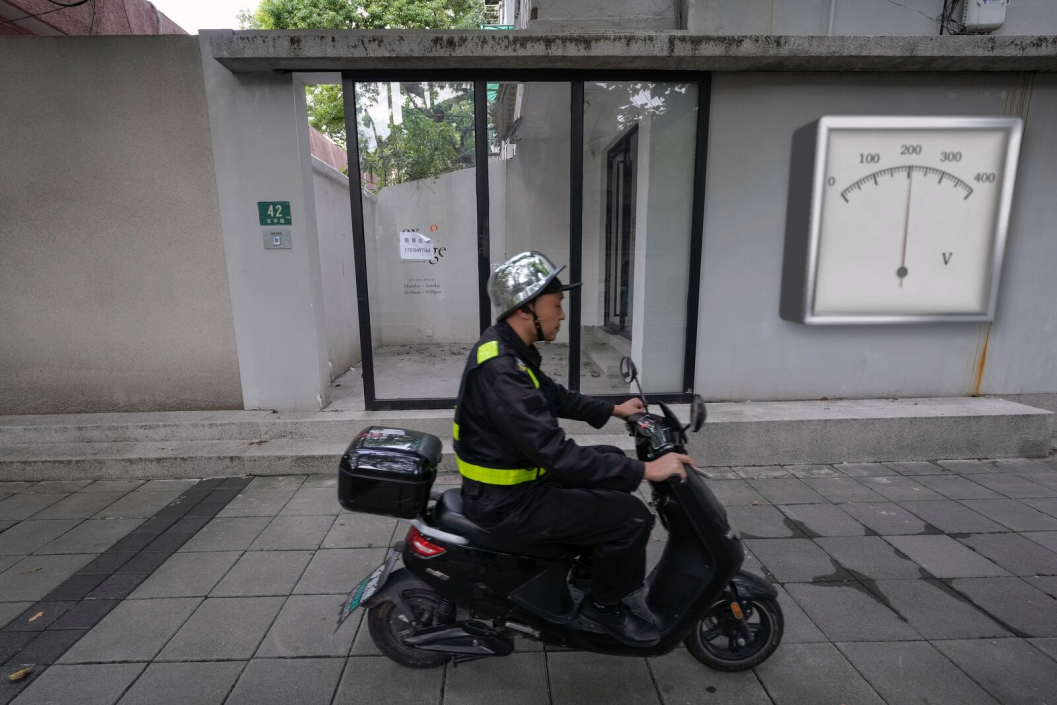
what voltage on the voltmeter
200 V
